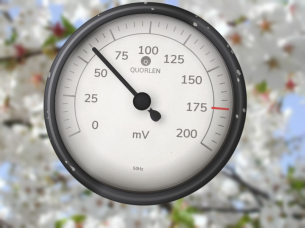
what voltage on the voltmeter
60 mV
